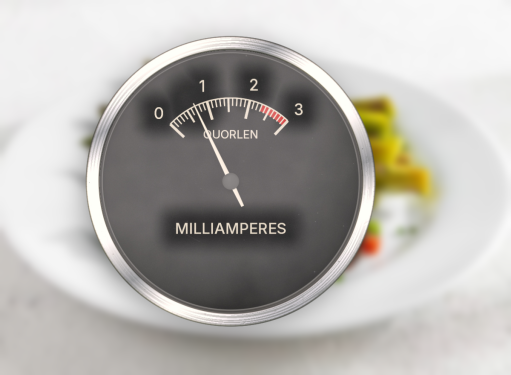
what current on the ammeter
0.7 mA
